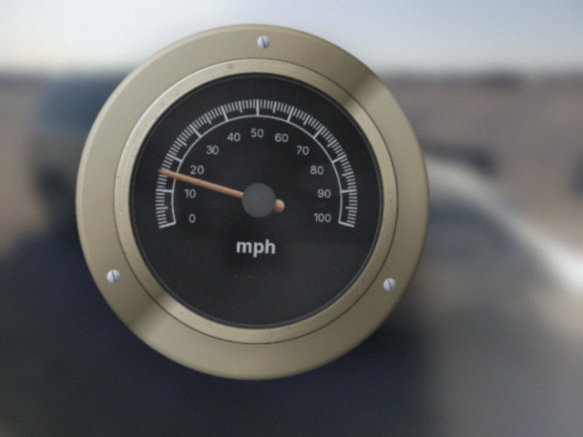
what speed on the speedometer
15 mph
